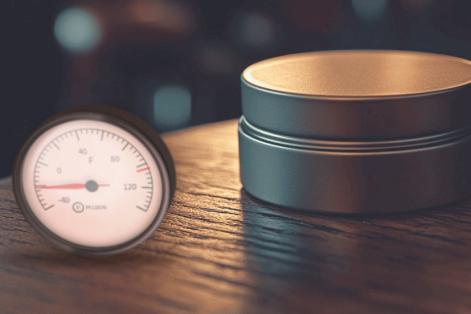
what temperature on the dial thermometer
-20 °F
